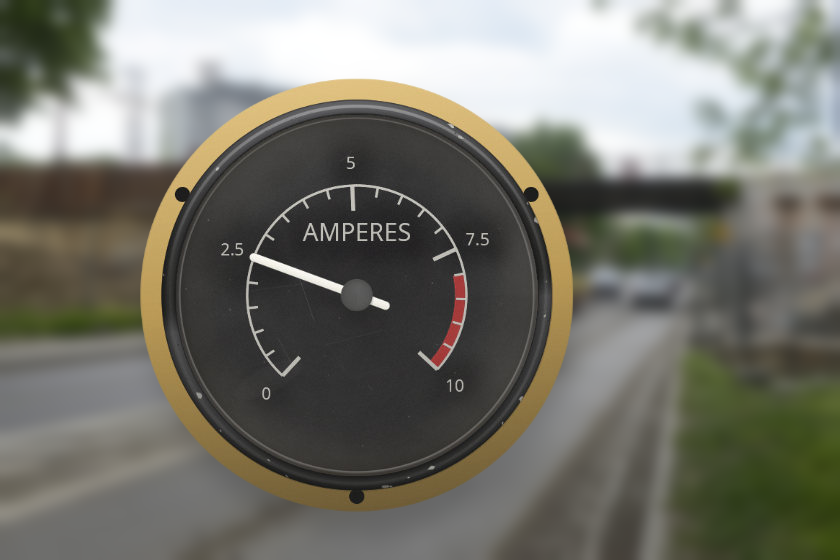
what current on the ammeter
2.5 A
